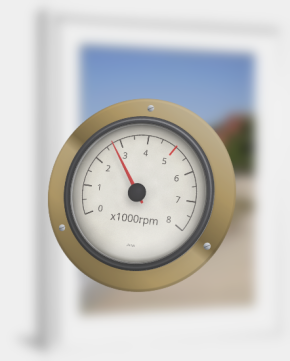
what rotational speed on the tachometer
2750 rpm
